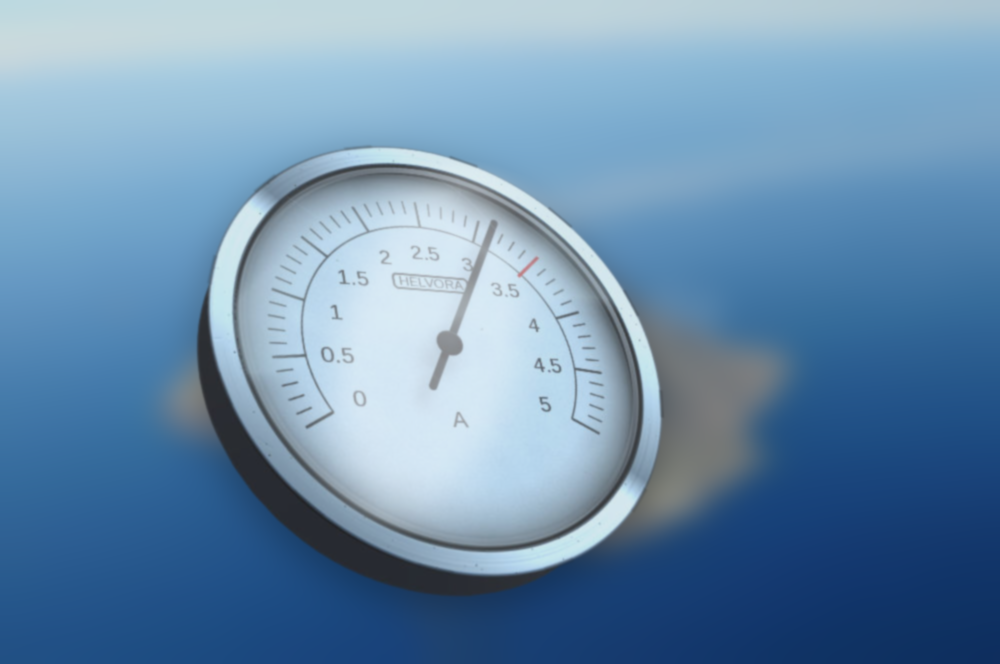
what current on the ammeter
3.1 A
